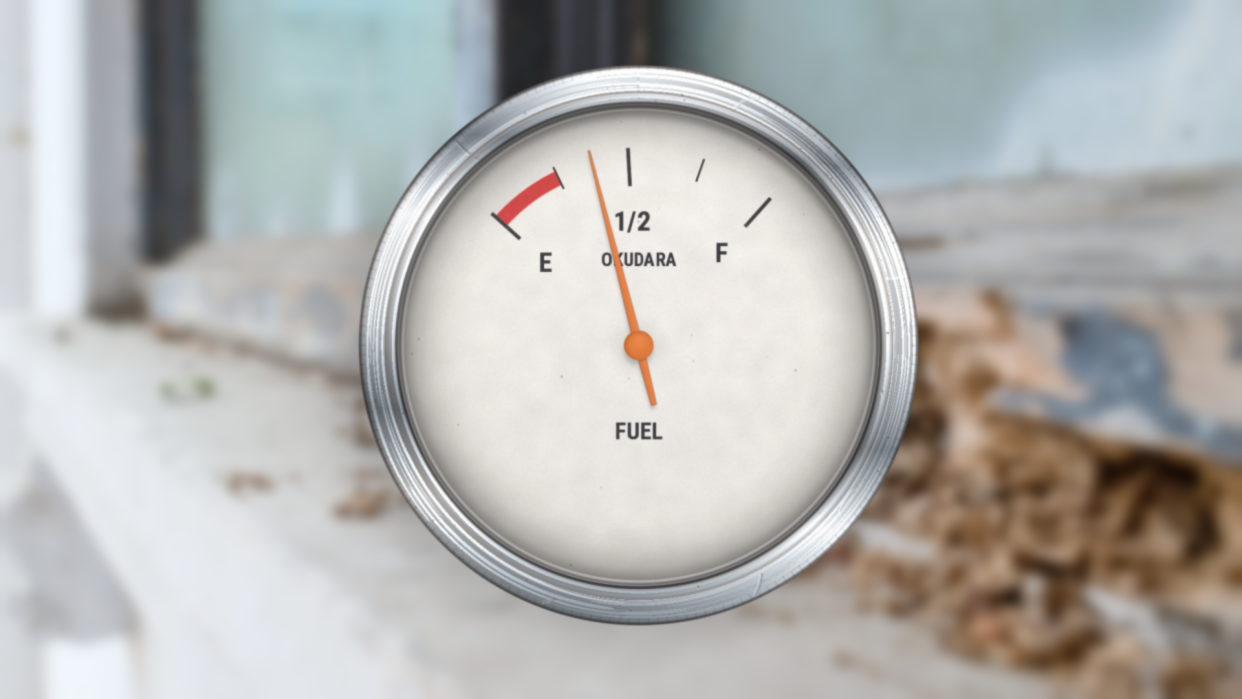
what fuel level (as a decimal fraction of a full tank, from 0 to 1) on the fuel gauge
0.375
